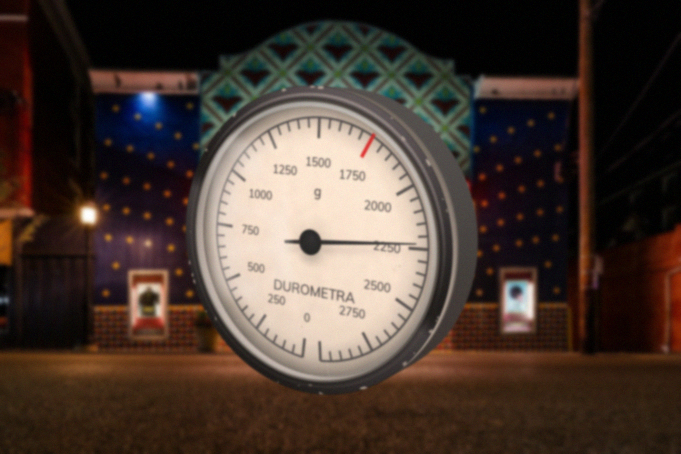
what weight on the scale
2225 g
